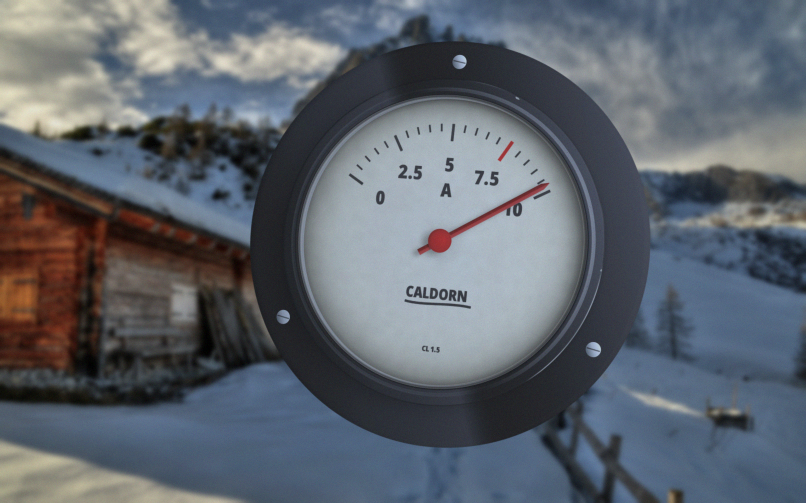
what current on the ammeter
9.75 A
